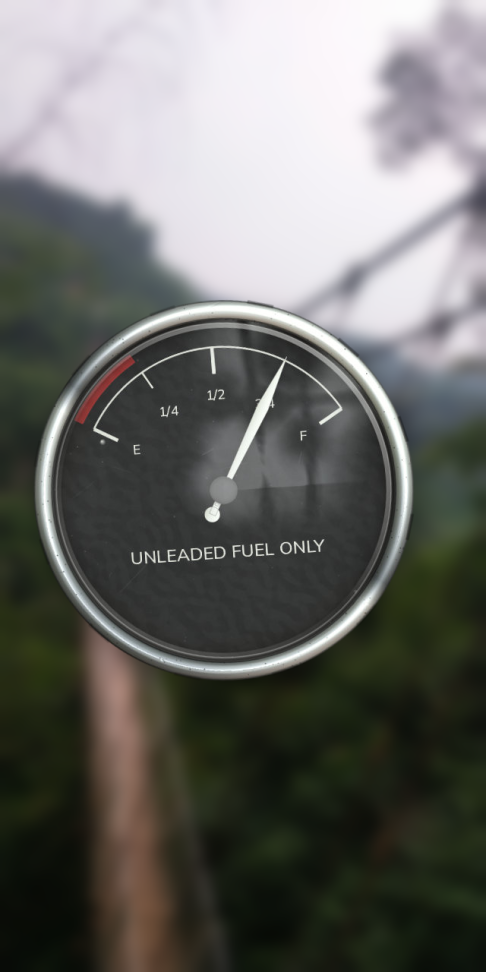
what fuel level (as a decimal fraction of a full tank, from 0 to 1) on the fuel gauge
0.75
